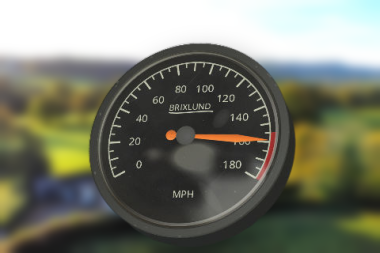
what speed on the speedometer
160 mph
